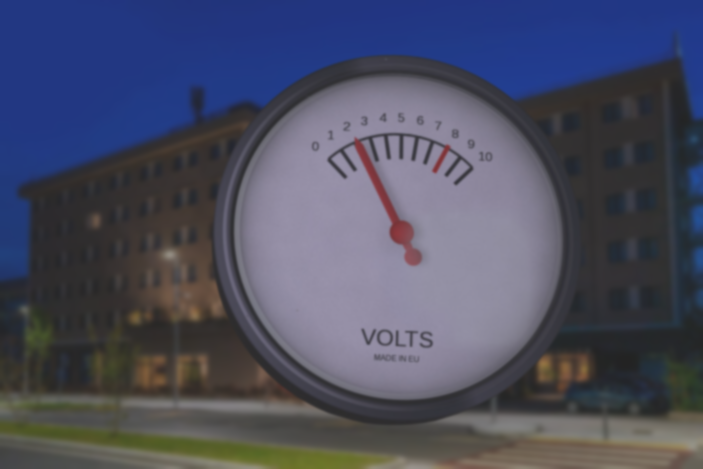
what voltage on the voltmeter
2 V
